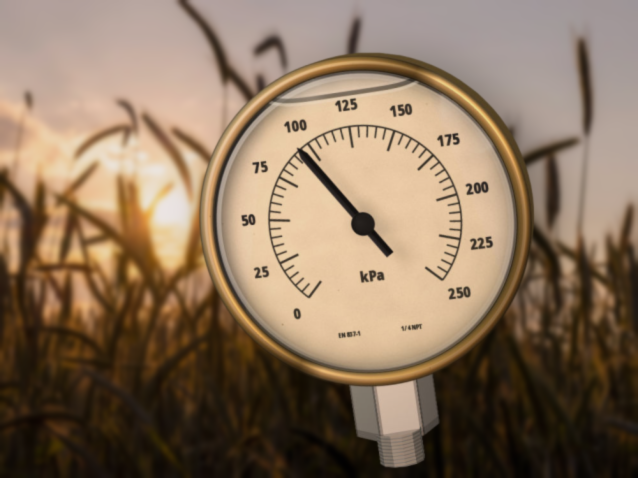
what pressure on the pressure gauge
95 kPa
